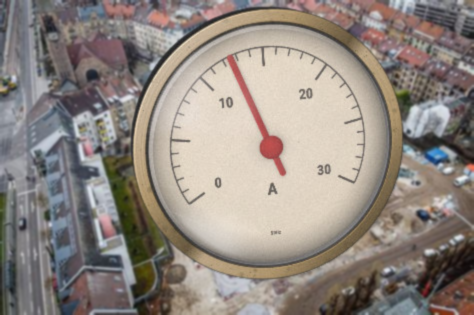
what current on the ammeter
12.5 A
